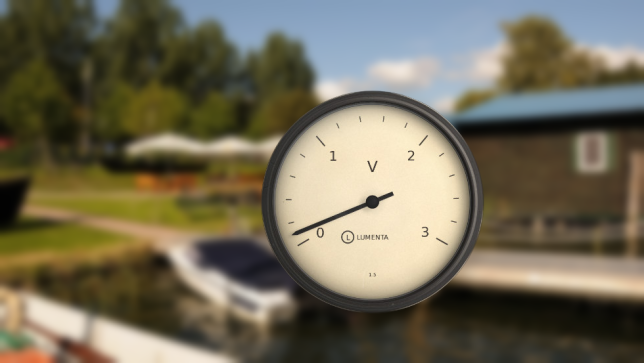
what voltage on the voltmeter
0.1 V
